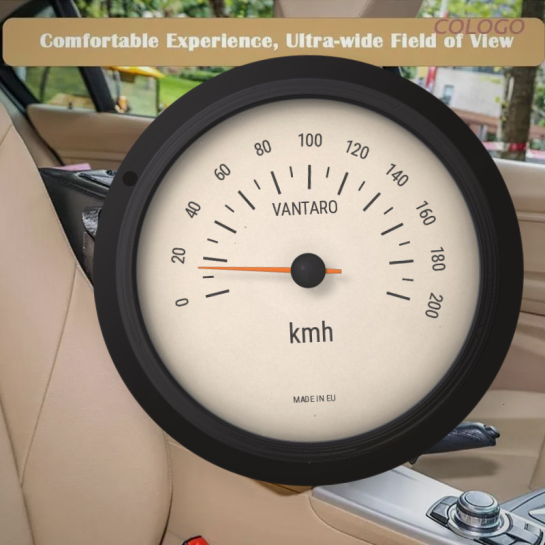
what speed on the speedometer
15 km/h
